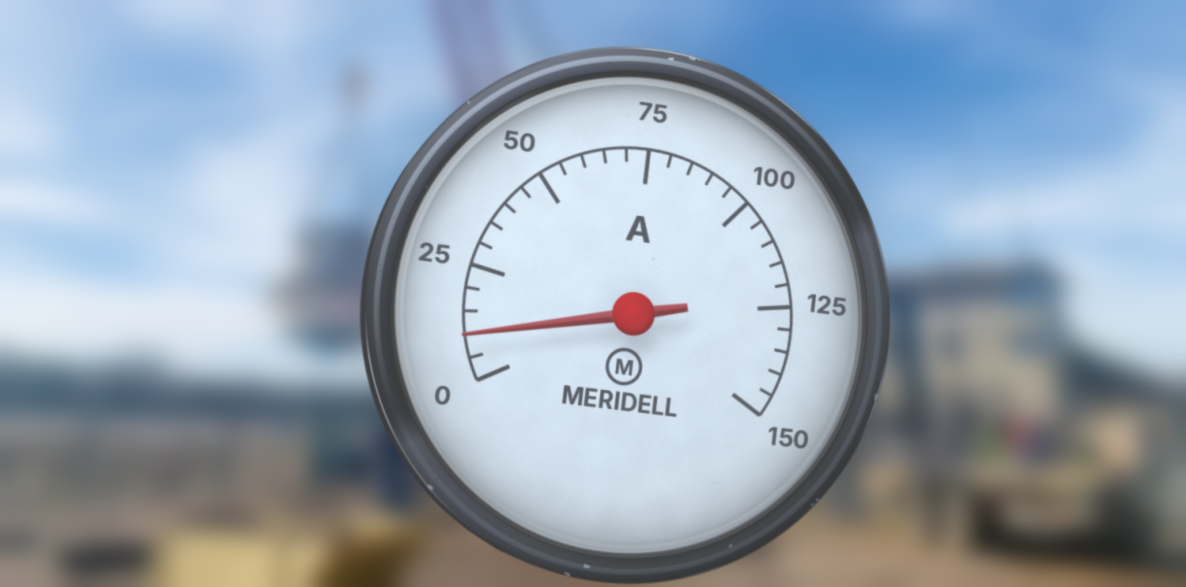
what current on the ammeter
10 A
